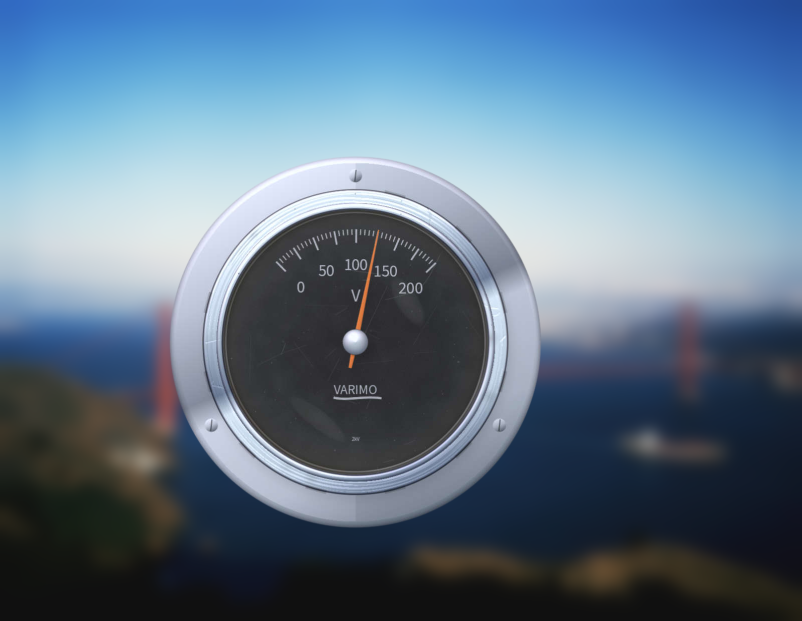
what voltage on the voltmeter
125 V
